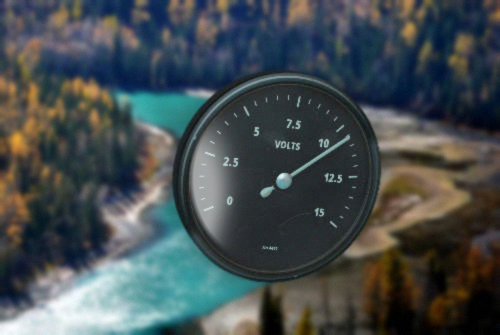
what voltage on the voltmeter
10.5 V
